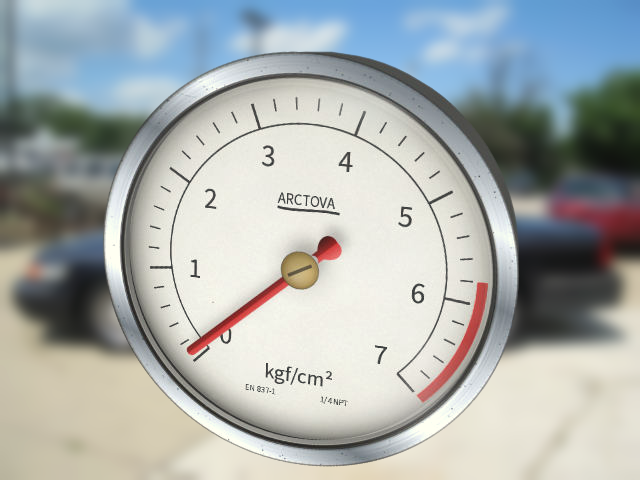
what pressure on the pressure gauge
0.1 kg/cm²
